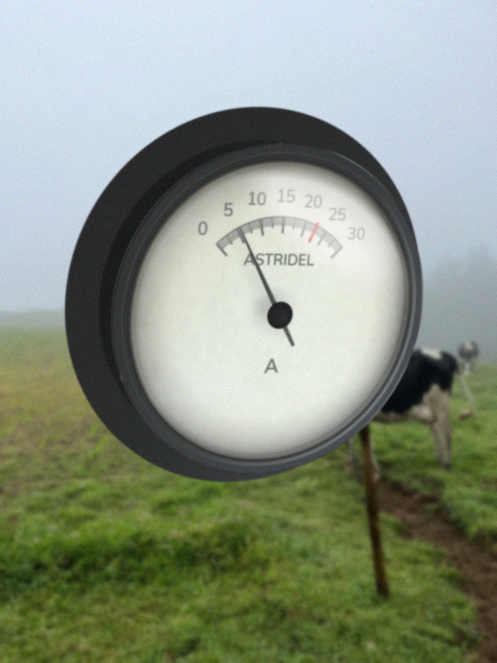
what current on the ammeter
5 A
